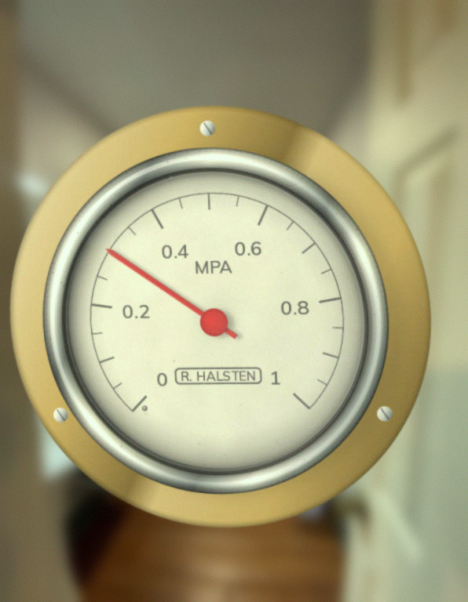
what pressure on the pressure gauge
0.3 MPa
